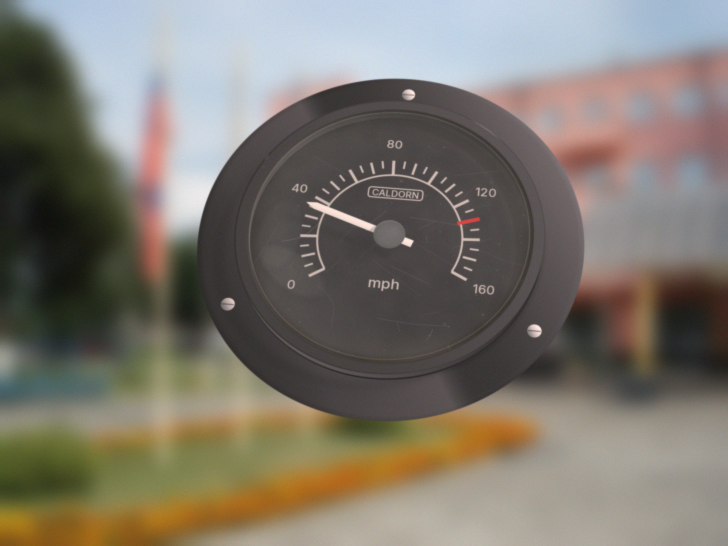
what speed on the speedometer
35 mph
